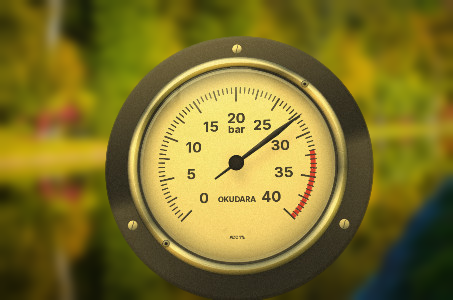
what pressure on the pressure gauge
28 bar
